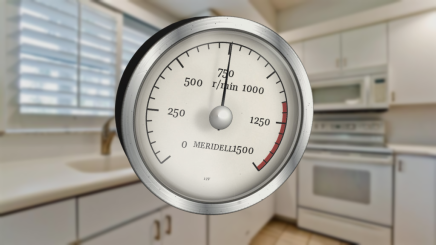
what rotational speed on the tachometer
750 rpm
